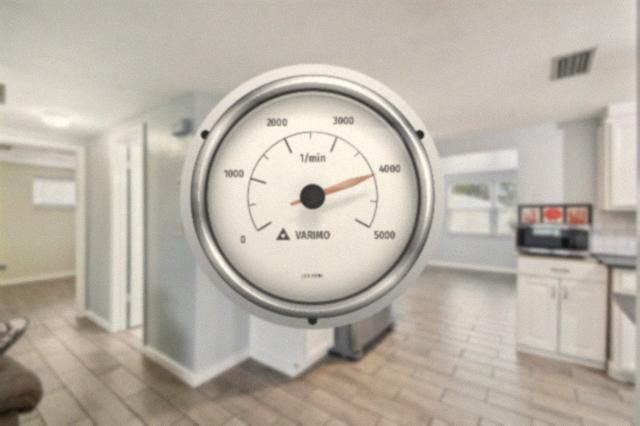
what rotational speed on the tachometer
4000 rpm
